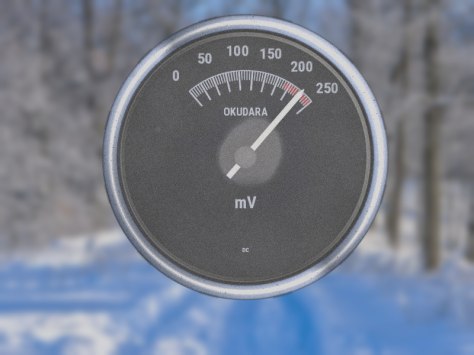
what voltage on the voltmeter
225 mV
